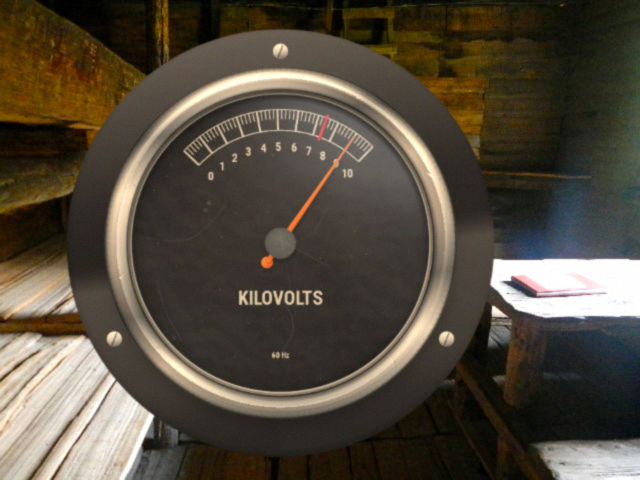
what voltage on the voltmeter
9 kV
